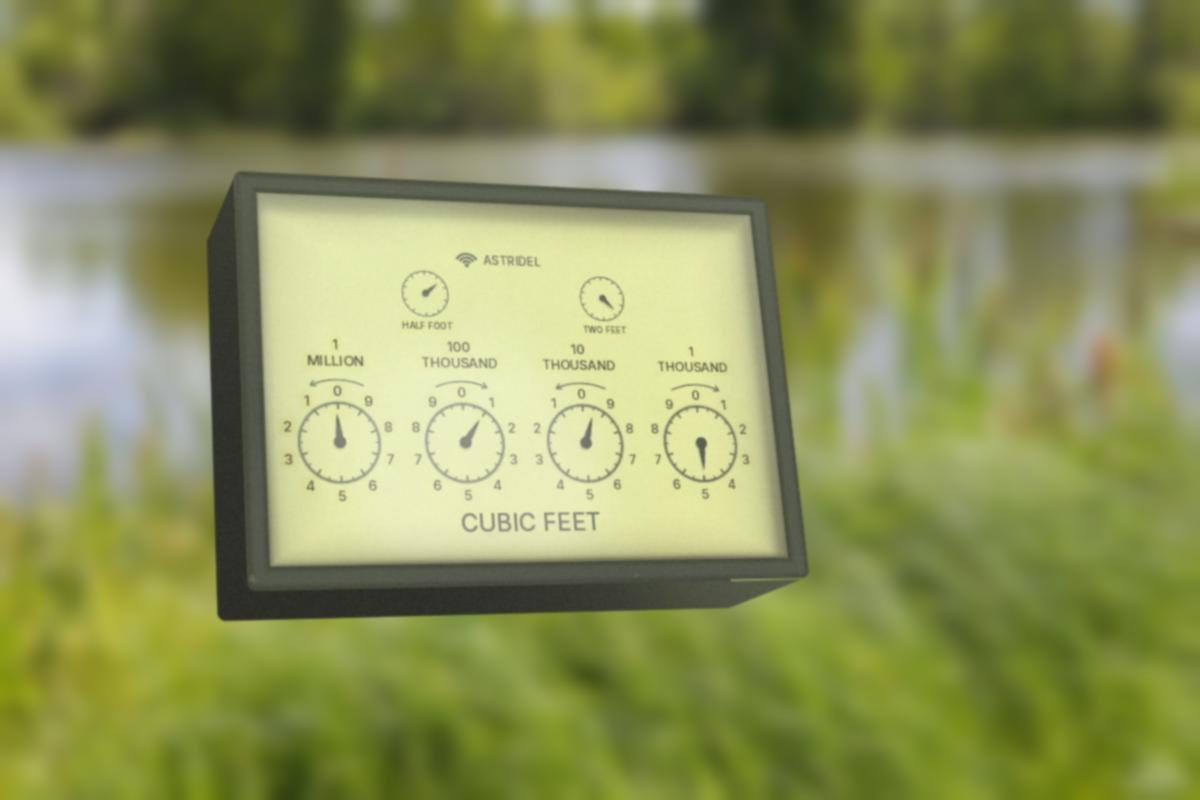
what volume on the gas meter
9500 ft³
